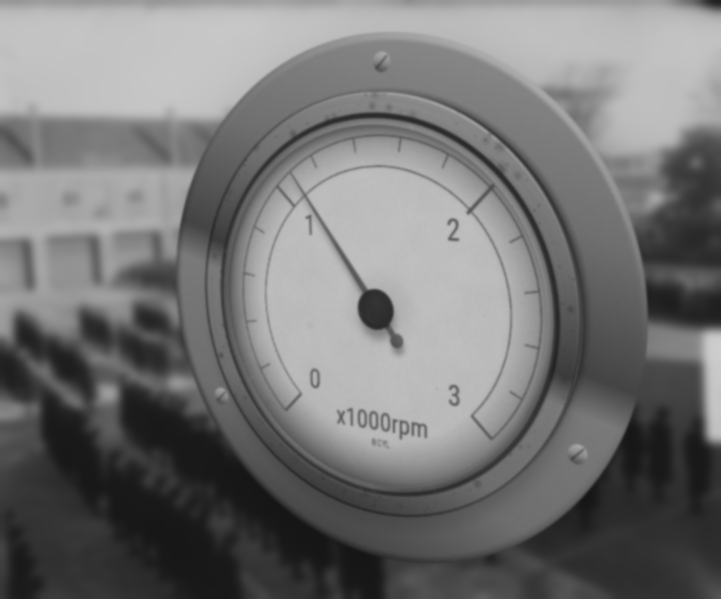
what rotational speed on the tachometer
1100 rpm
